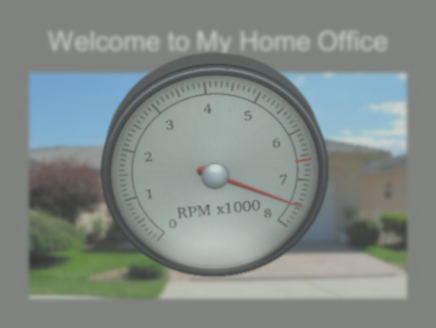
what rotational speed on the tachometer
7500 rpm
